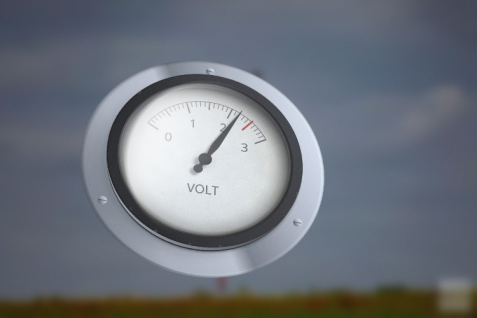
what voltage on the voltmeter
2.2 V
